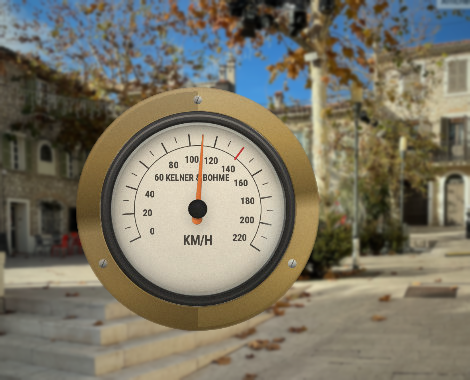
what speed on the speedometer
110 km/h
